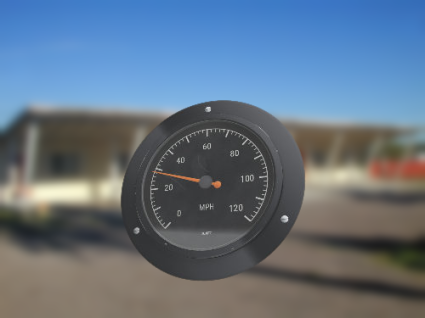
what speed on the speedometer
28 mph
